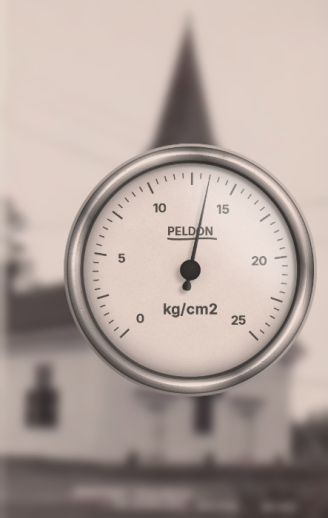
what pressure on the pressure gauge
13.5 kg/cm²
